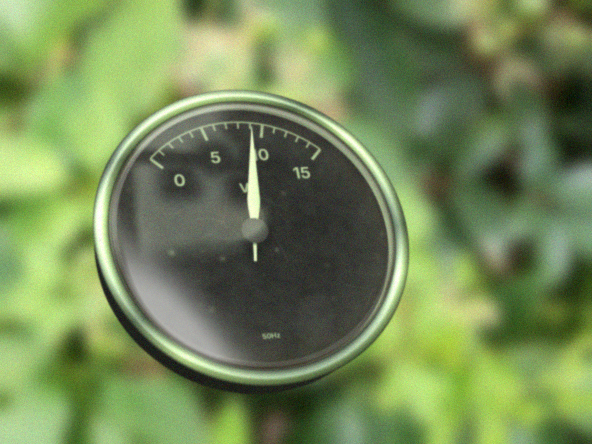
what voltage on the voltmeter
9 V
